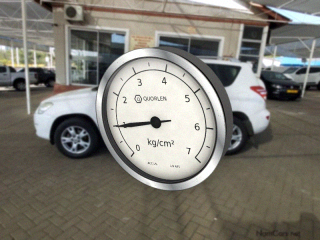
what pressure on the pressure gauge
1 kg/cm²
